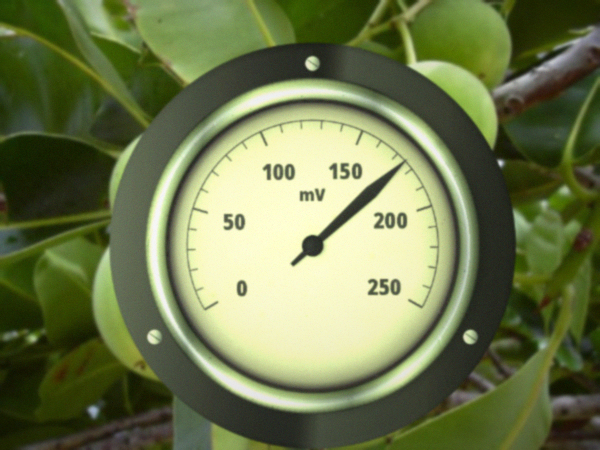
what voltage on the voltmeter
175 mV
